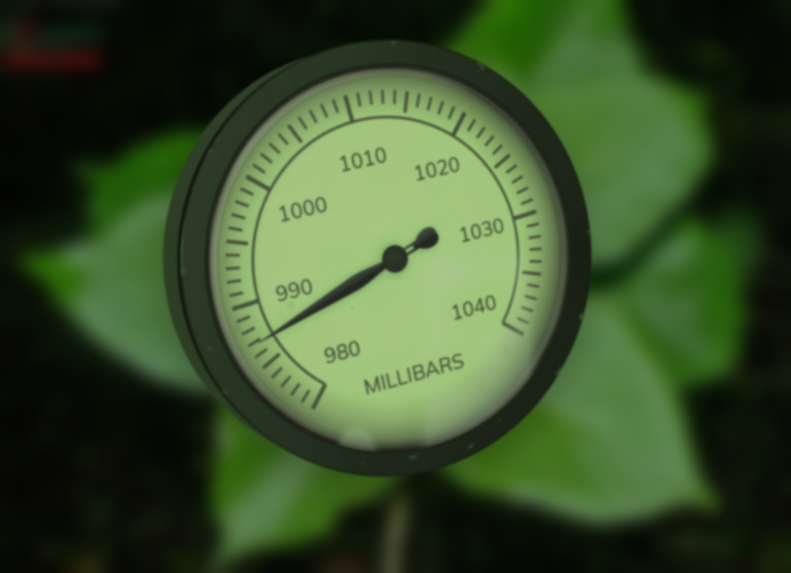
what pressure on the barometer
987 mbar
